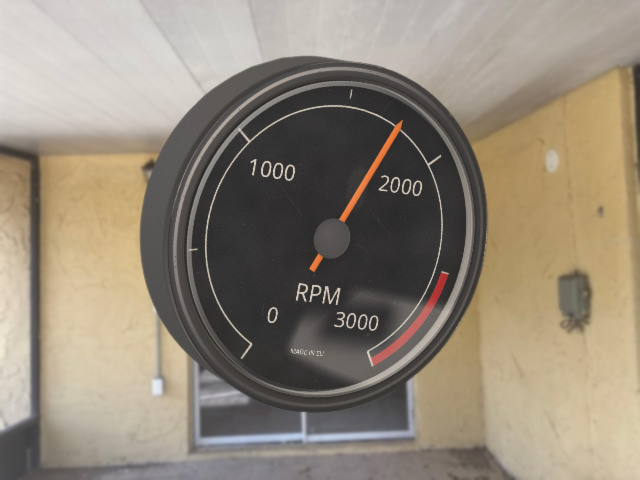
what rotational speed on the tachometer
1750 rpm
